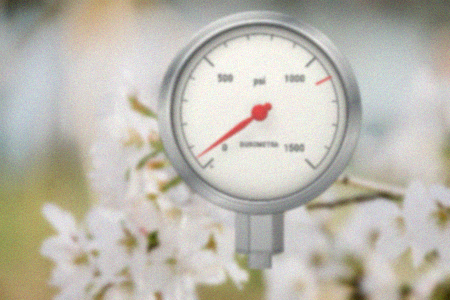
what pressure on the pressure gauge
50 psi
